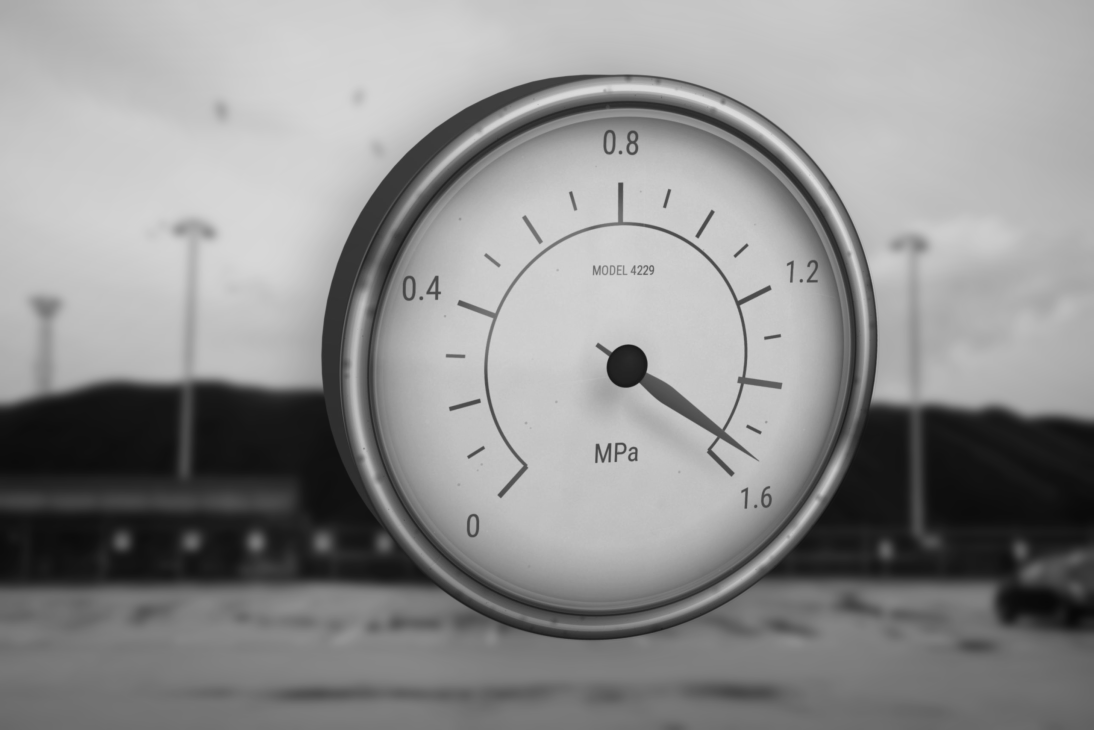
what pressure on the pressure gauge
1.55 MPa
